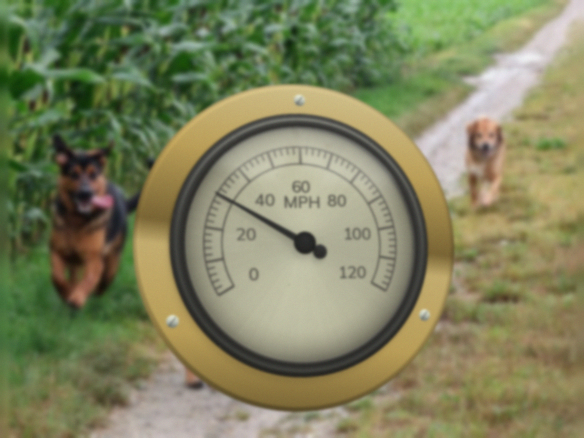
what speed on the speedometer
30 mph
